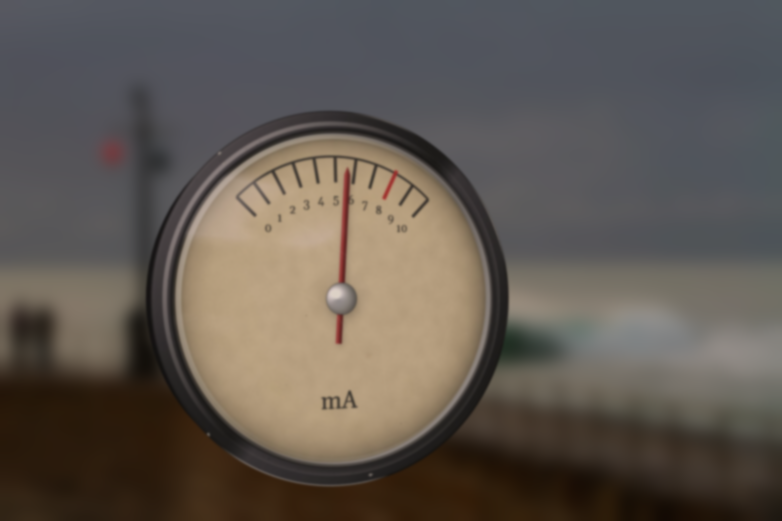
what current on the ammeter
5.5 mA
